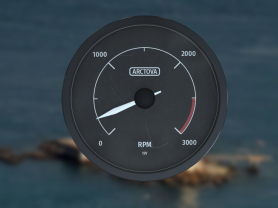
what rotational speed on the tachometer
250 rpm
